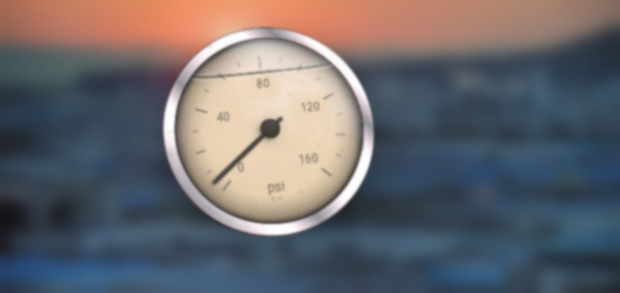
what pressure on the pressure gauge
5 psi
